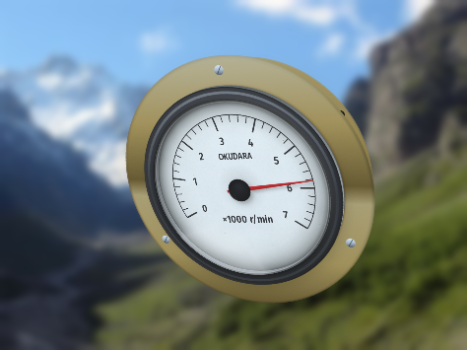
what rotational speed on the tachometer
5800 rpm
